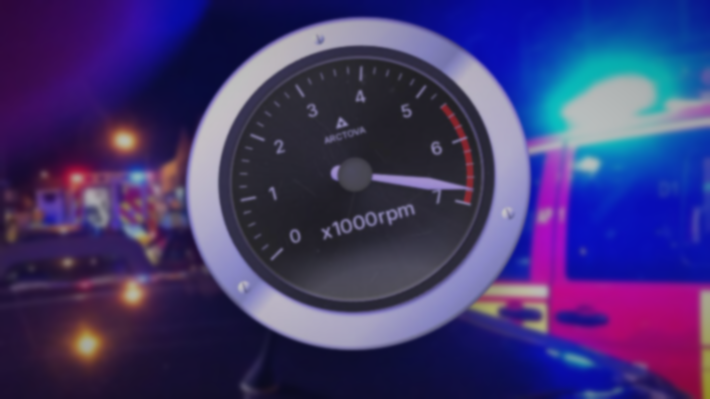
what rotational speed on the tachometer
6800 rpm
